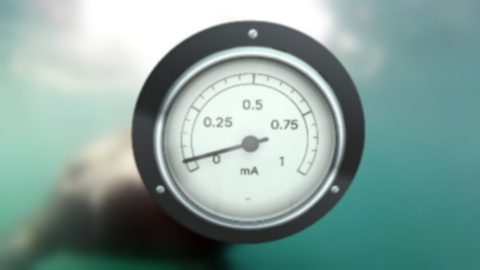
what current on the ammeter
0.05 mA
